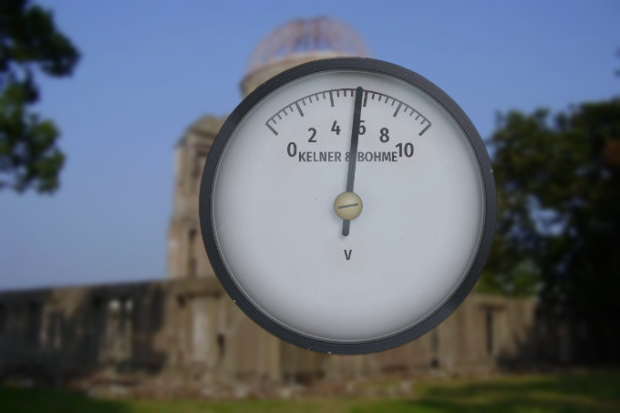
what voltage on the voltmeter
5.6 V
